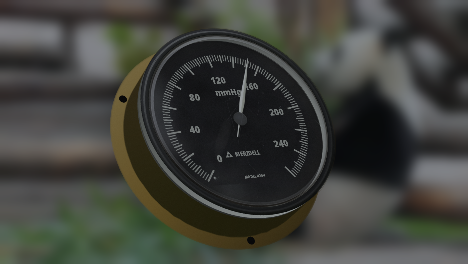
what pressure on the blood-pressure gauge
150 mmHg
